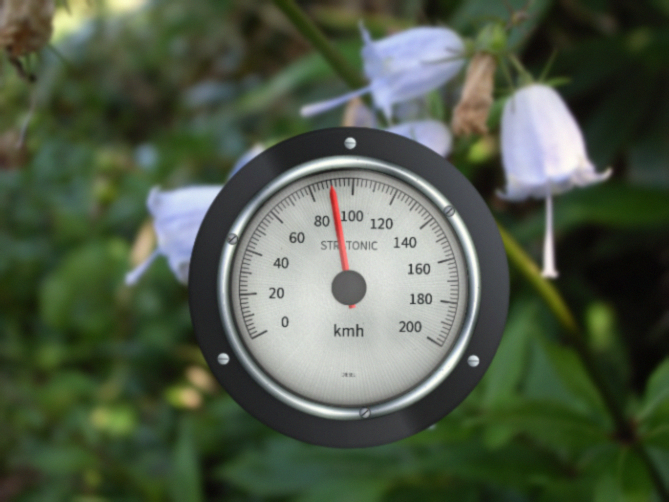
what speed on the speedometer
90 km/h
